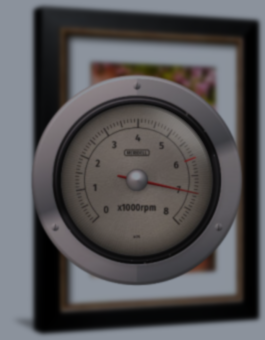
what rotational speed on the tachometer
7000 rpm
